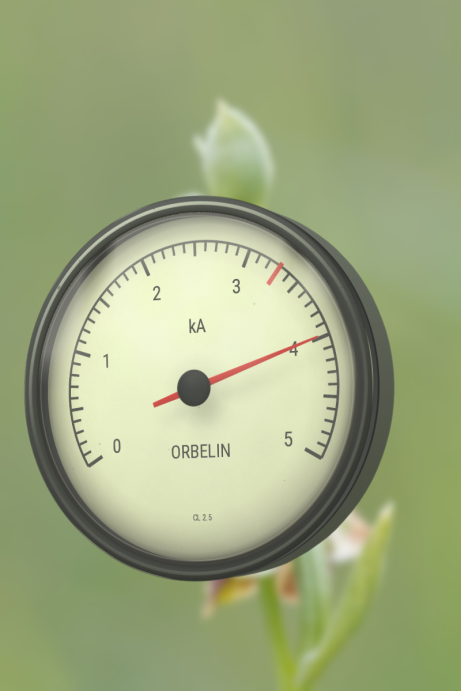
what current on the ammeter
4 kA
